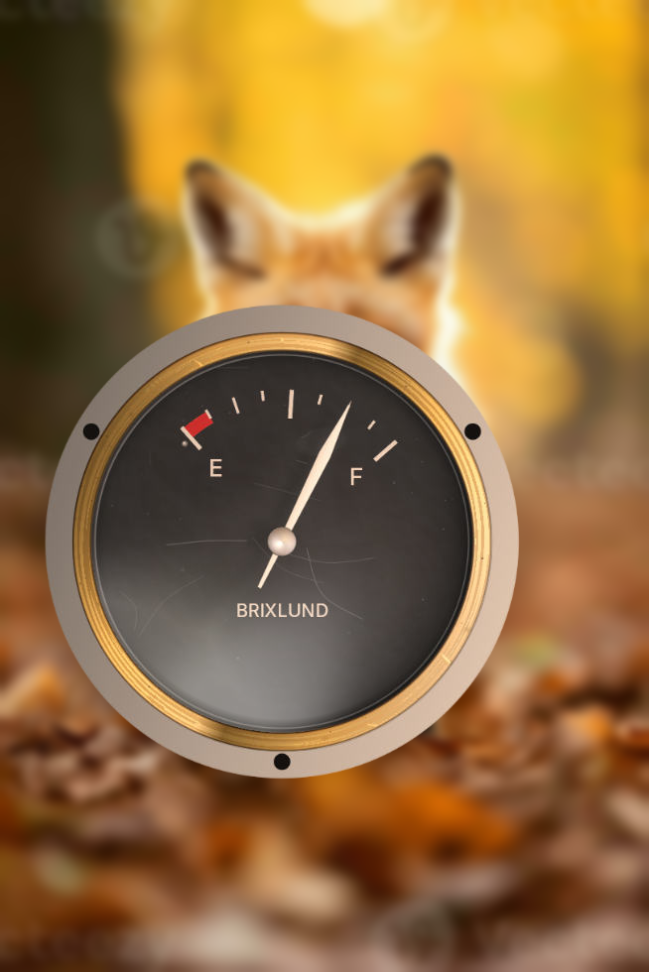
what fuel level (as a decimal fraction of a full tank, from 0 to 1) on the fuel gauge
0.75
